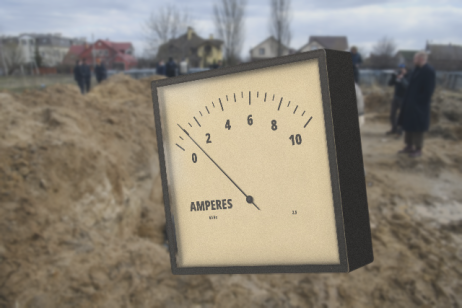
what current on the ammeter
1 A
